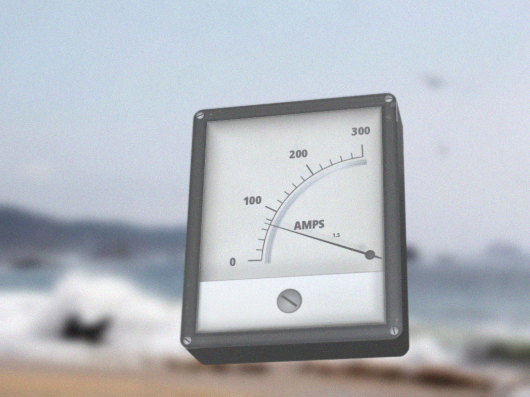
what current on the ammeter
70 A
